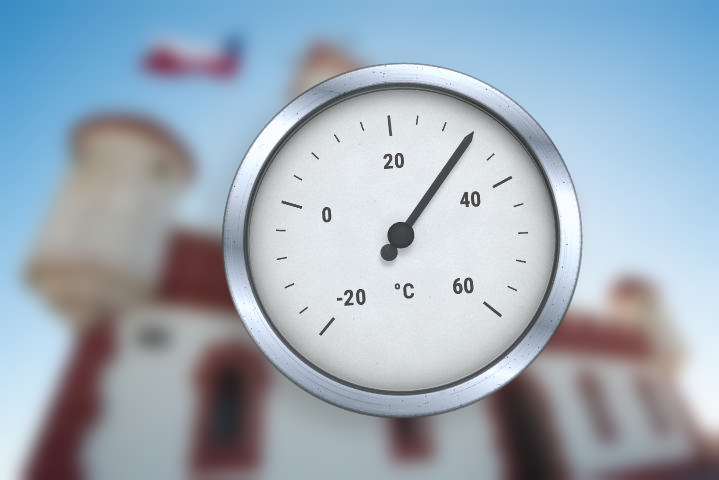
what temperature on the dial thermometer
32 °C
